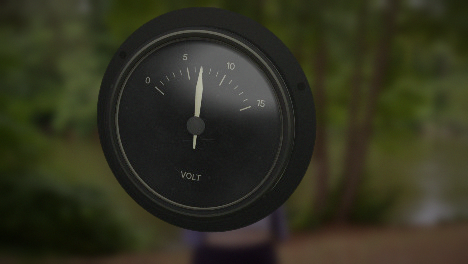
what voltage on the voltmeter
7 V
